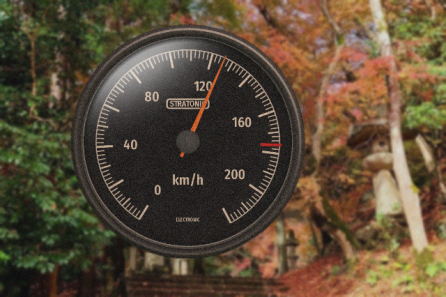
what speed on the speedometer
126 km/h
